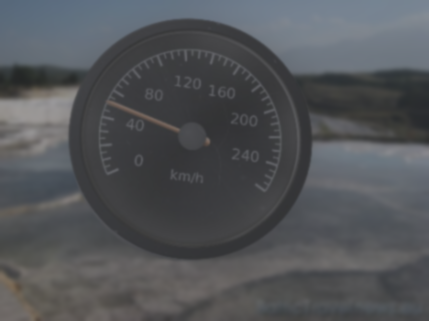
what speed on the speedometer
50 km/h
